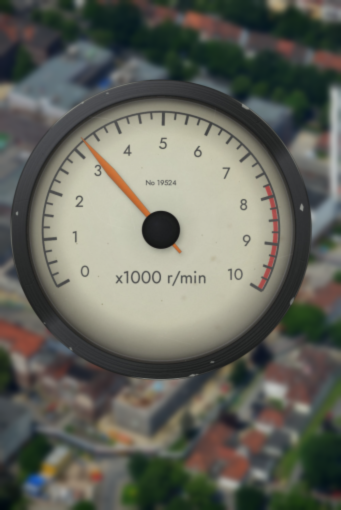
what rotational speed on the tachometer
3250 rpm
